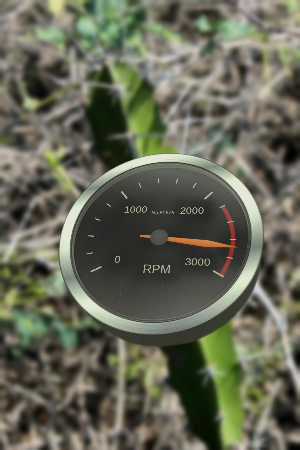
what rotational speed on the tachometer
2700 rpm
